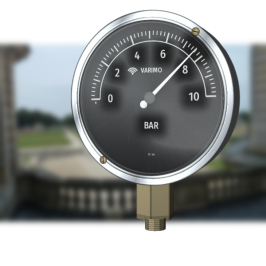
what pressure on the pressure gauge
7.6 bar
